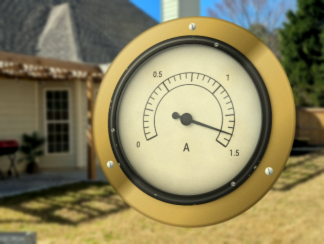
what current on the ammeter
1.4 A
